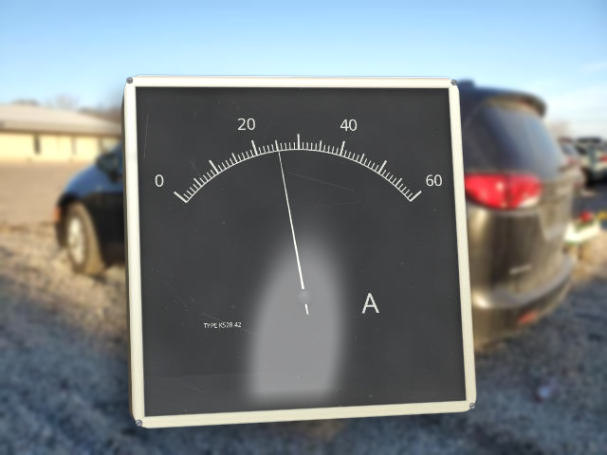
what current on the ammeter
25 A
